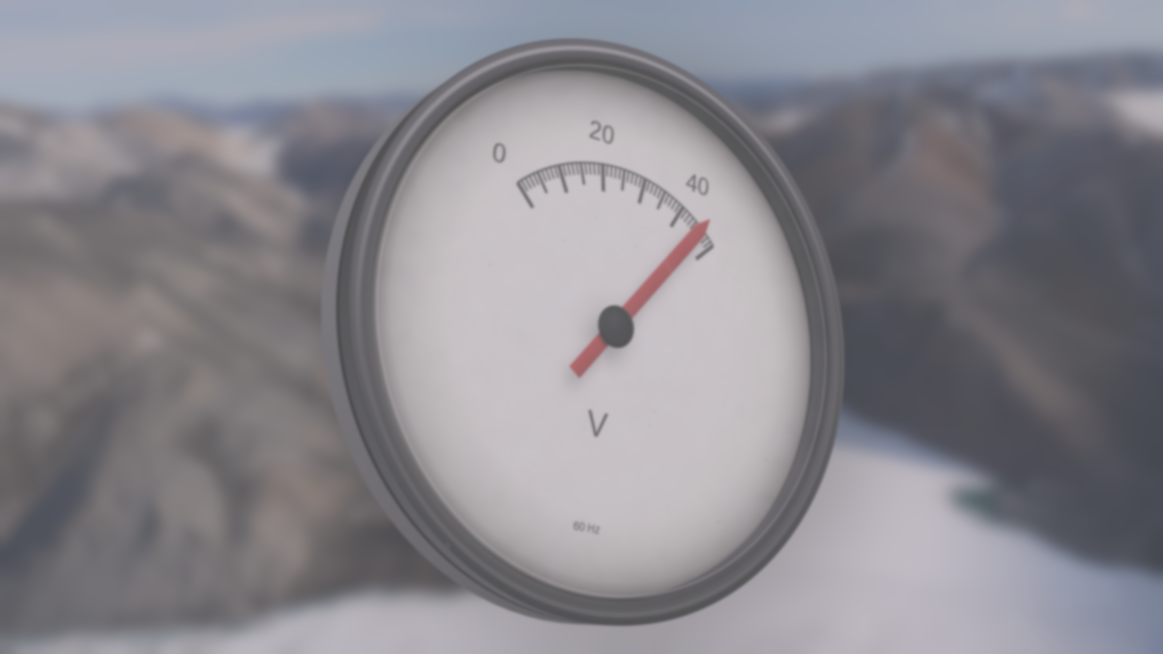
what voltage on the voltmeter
45 V
